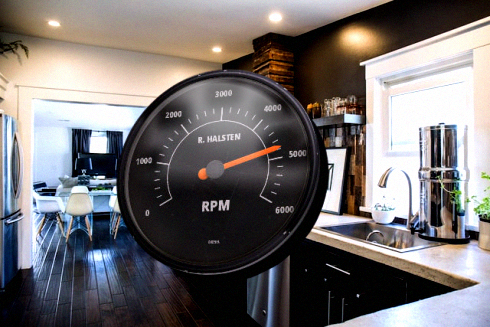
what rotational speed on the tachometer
4800 rpm
